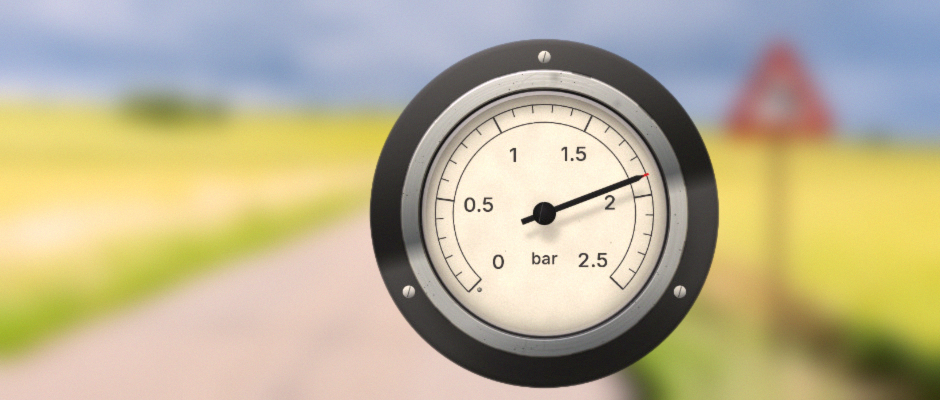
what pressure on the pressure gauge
1.9 bar
